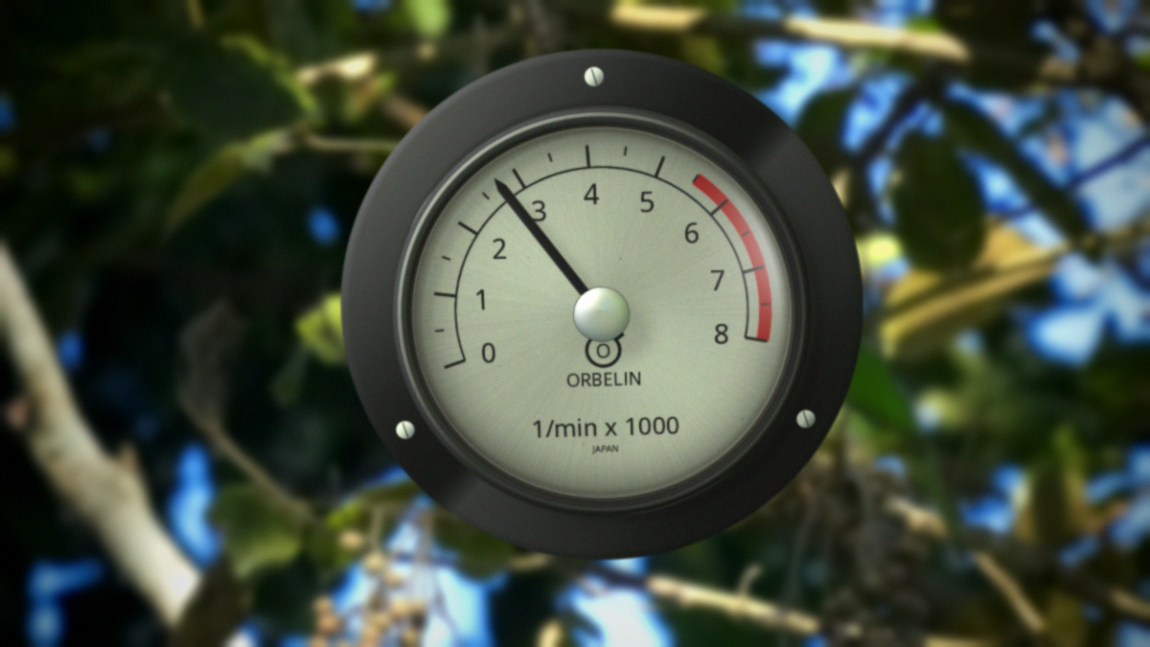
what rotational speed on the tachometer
2750 rpm
